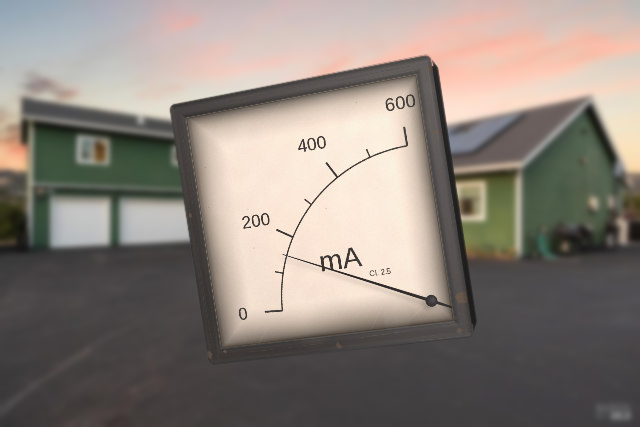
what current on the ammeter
150 mA
